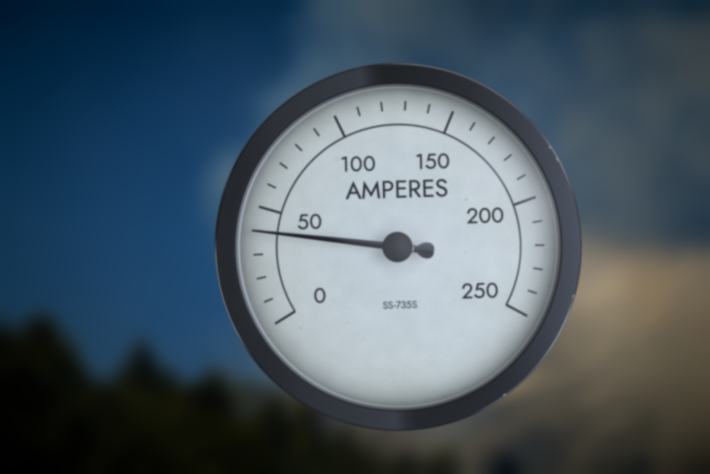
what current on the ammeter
40 A
